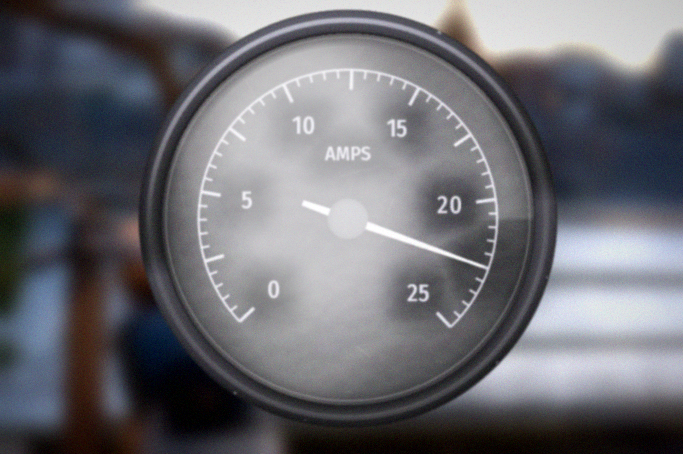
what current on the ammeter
22.5 A
